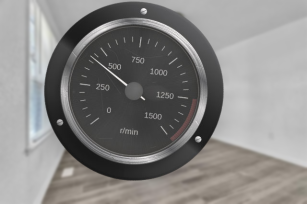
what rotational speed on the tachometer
425 rpm
